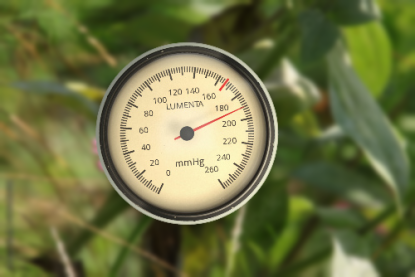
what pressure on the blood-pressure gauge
190 mmHg
